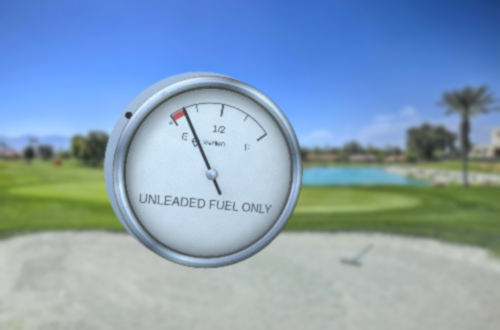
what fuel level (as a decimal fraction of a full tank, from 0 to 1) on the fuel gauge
0.125
